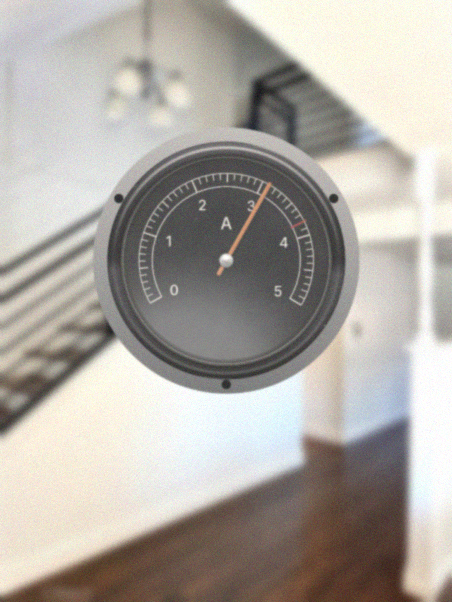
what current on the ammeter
3.1 A
